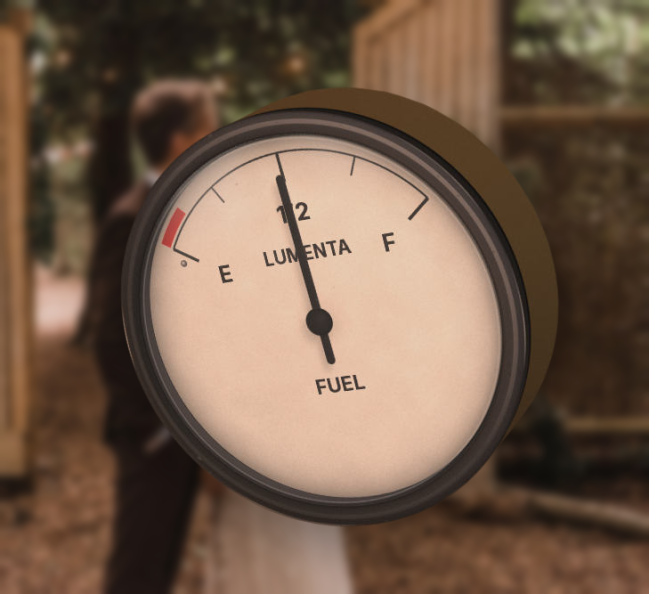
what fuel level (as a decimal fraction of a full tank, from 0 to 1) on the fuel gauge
0.5
